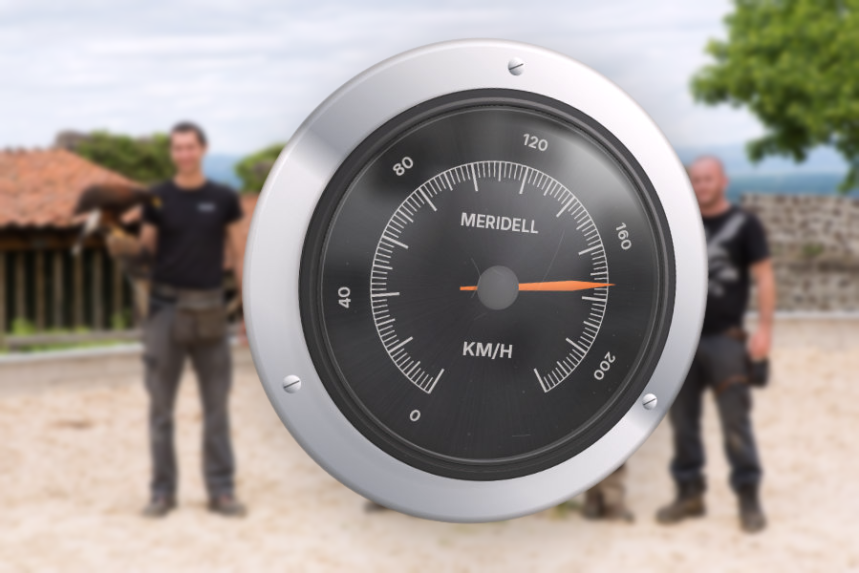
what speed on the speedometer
174 km/h
